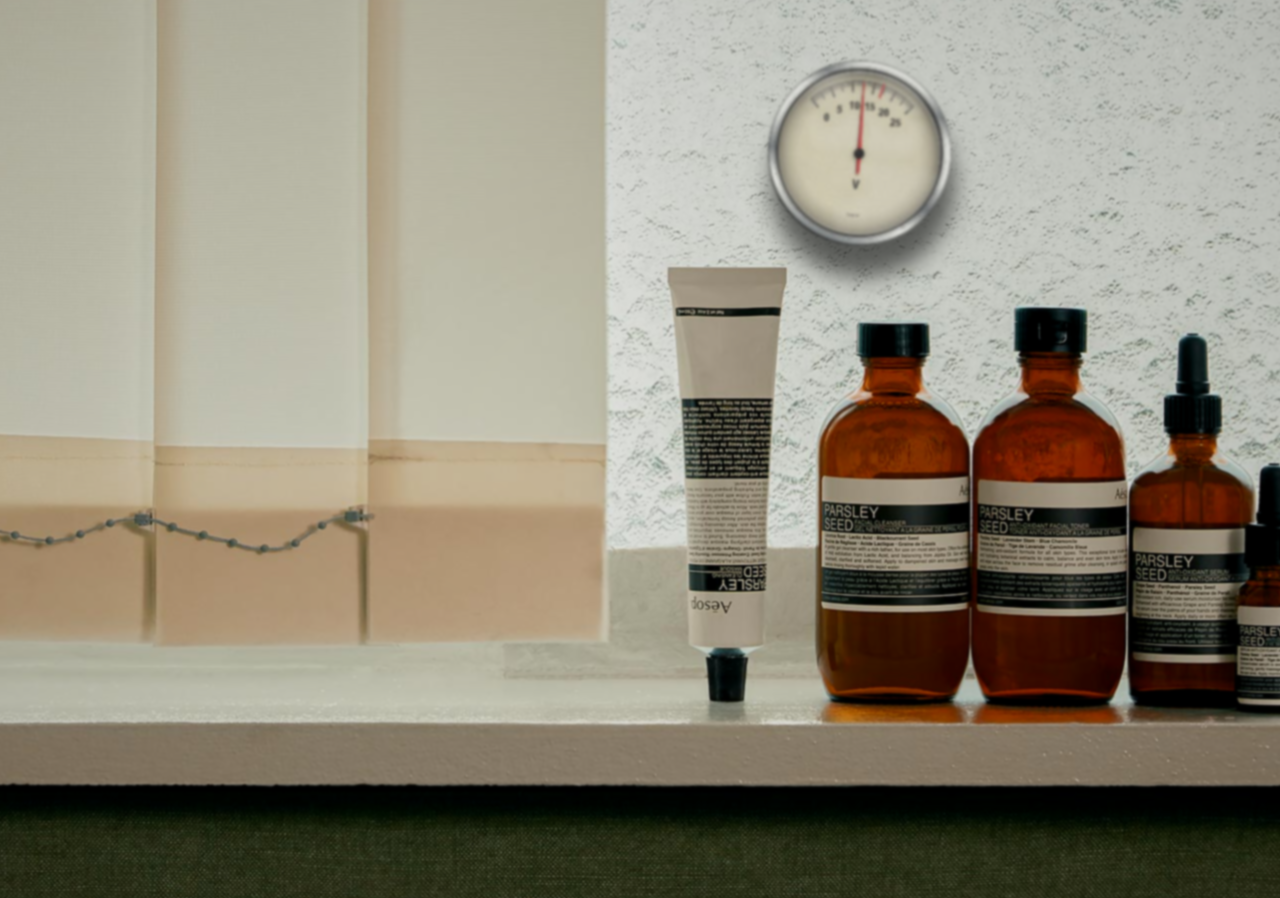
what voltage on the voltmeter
12.5 V
